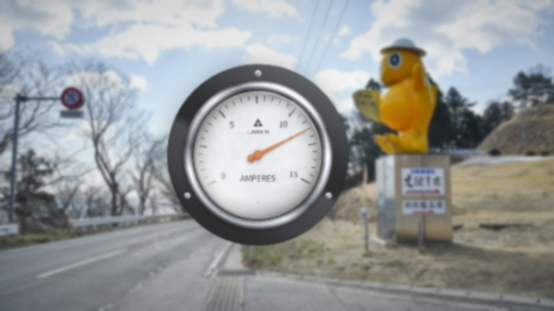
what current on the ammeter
11.5 A
